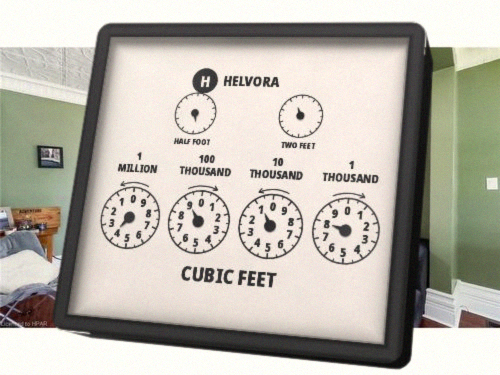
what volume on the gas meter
390800 ft³
